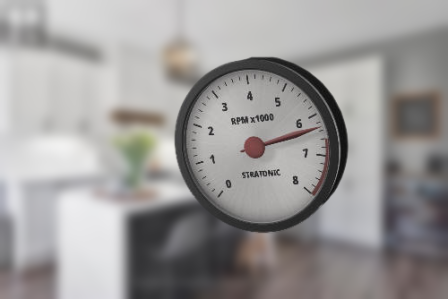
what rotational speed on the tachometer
6300 rpm
